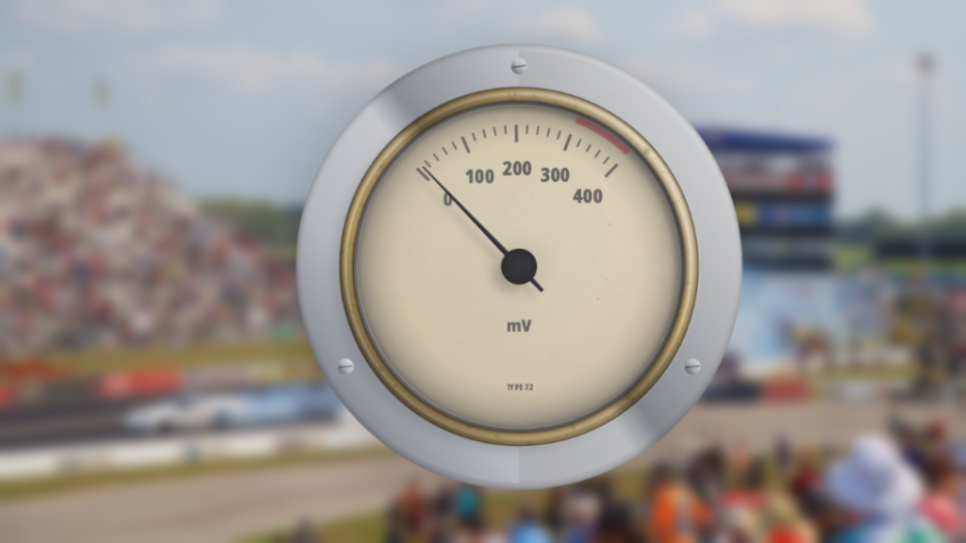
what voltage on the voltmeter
10 mV
